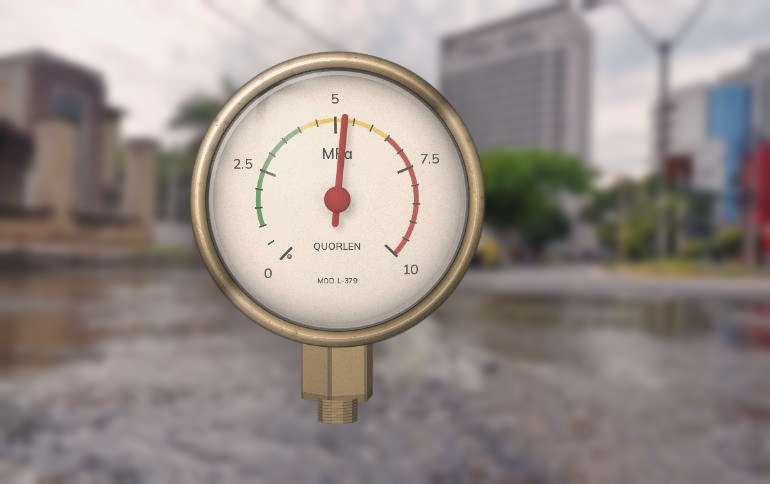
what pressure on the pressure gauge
5.25 MPa
